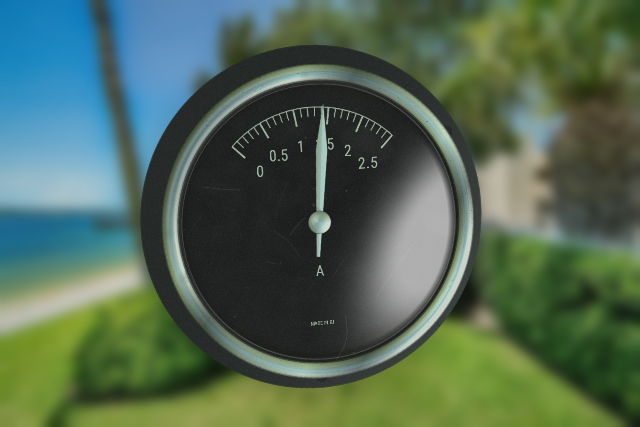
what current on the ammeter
1.4 A
